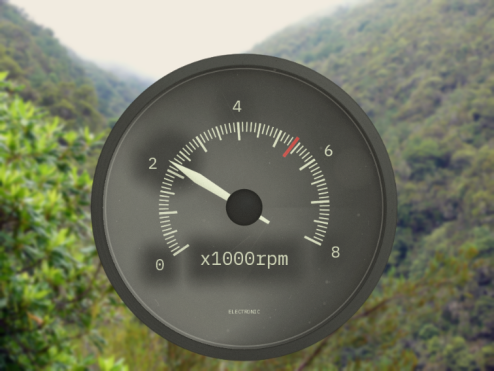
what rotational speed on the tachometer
2200 rpm
